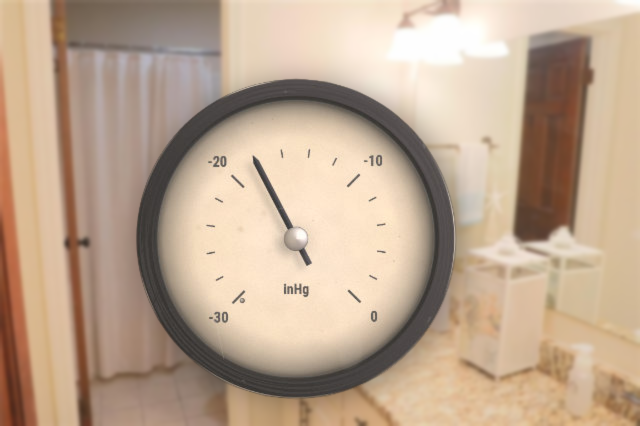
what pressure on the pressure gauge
-18 inHg
